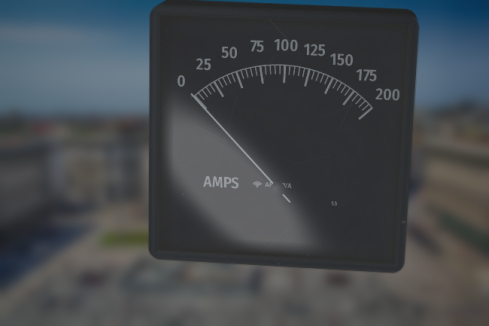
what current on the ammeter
0 A
